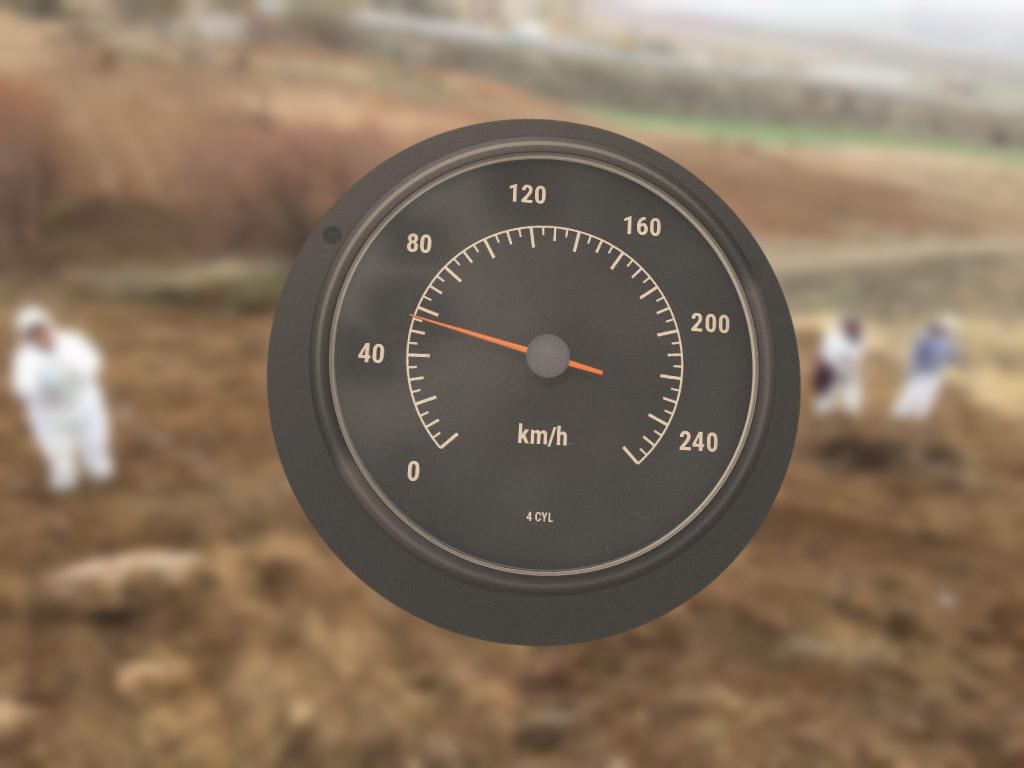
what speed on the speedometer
55 km/h
